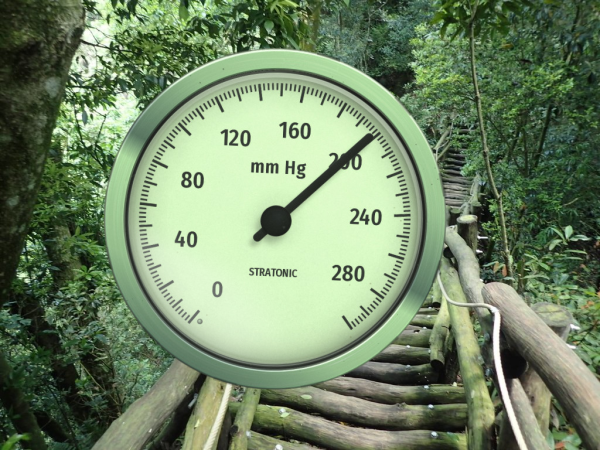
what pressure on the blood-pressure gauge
198 mmHg
